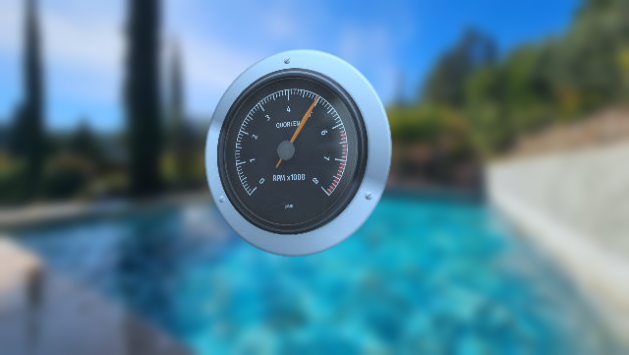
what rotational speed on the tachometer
5000 rpm
